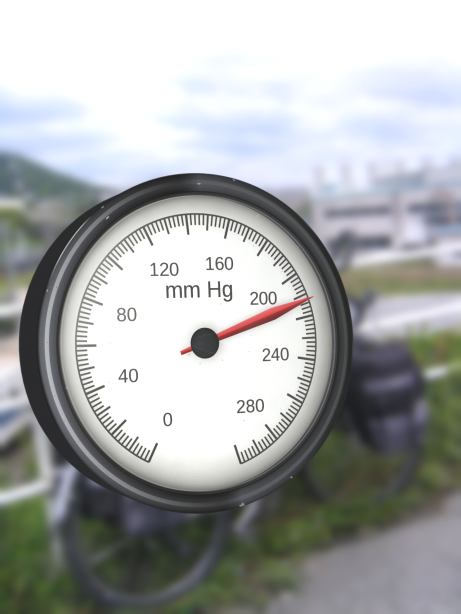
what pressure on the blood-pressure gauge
212 mmHg
